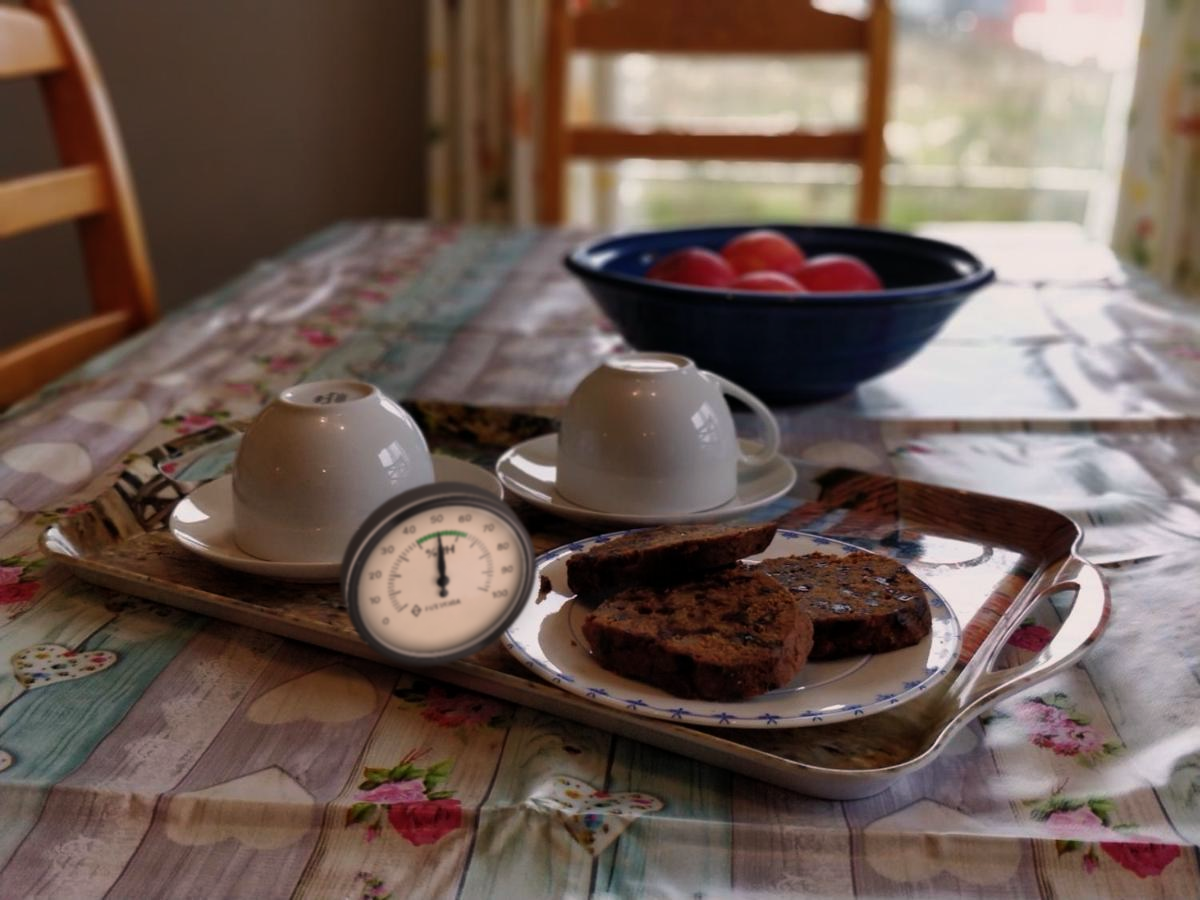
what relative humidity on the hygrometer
50 %
